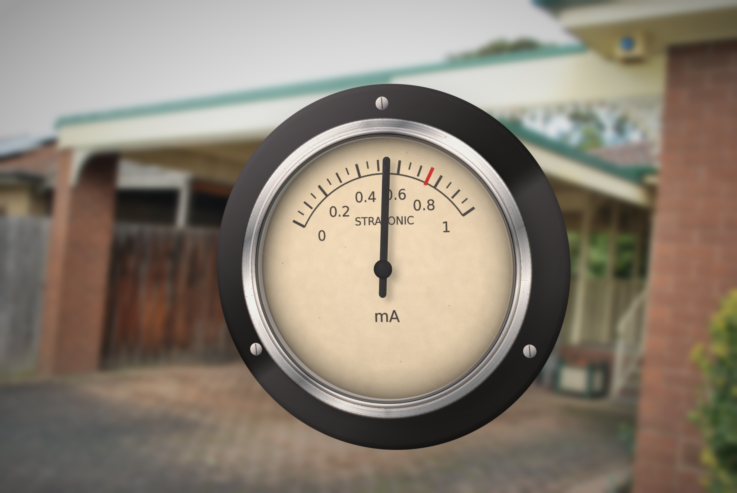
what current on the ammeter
0.55 mA
